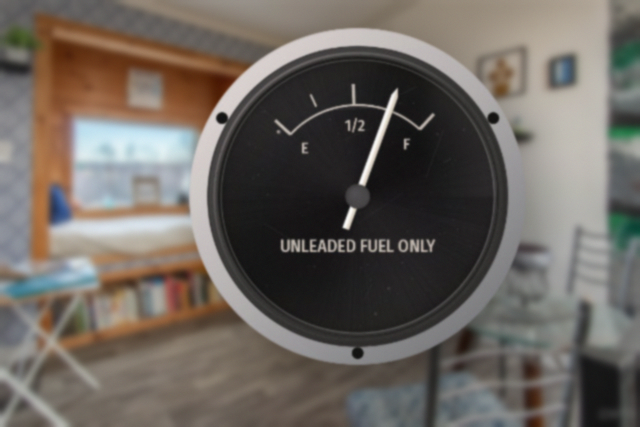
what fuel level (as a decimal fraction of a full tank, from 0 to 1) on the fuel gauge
0.75
